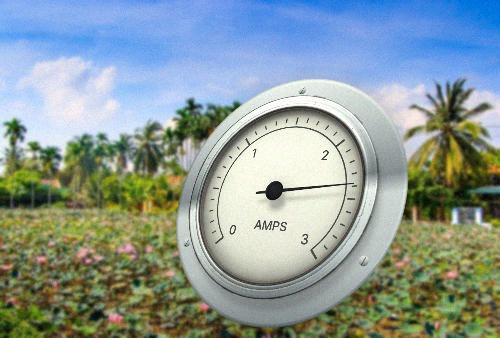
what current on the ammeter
2.4 A
